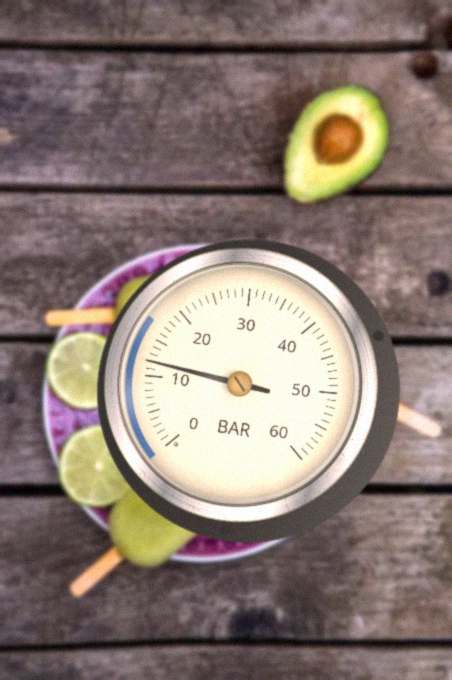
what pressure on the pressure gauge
12 bar
